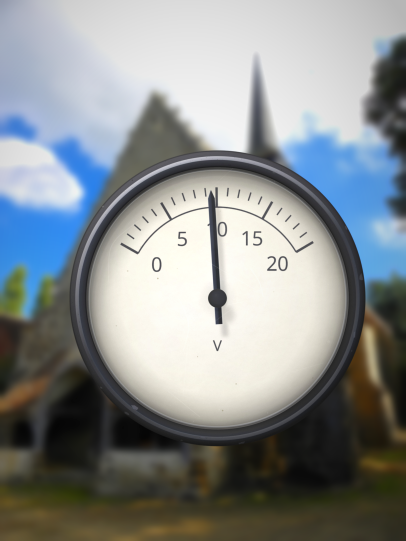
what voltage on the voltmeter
9.5 V
